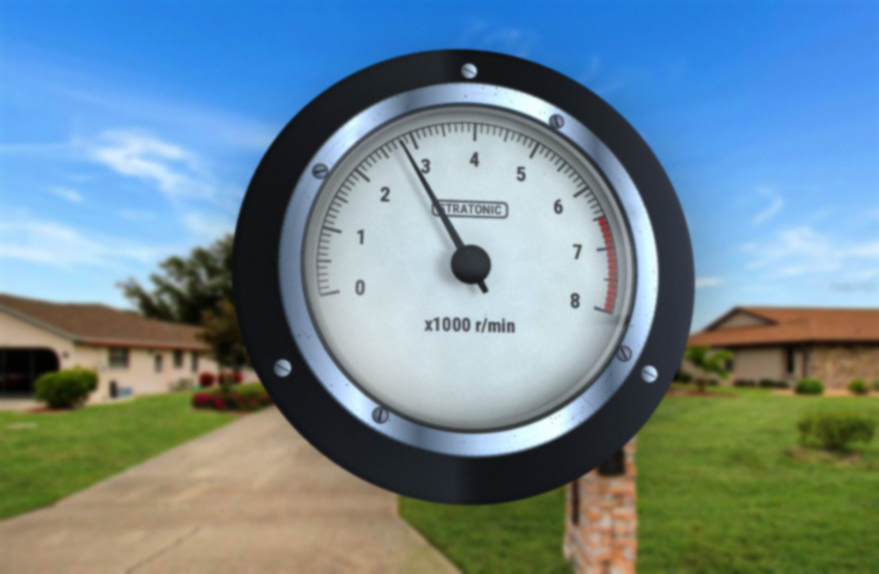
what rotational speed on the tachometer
2800 rpm
